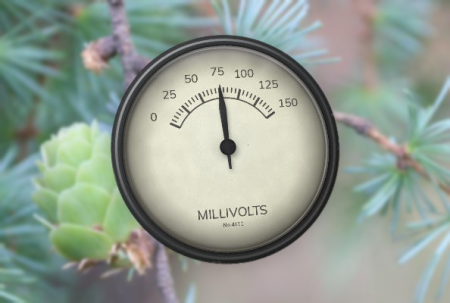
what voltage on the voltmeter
75 mV
